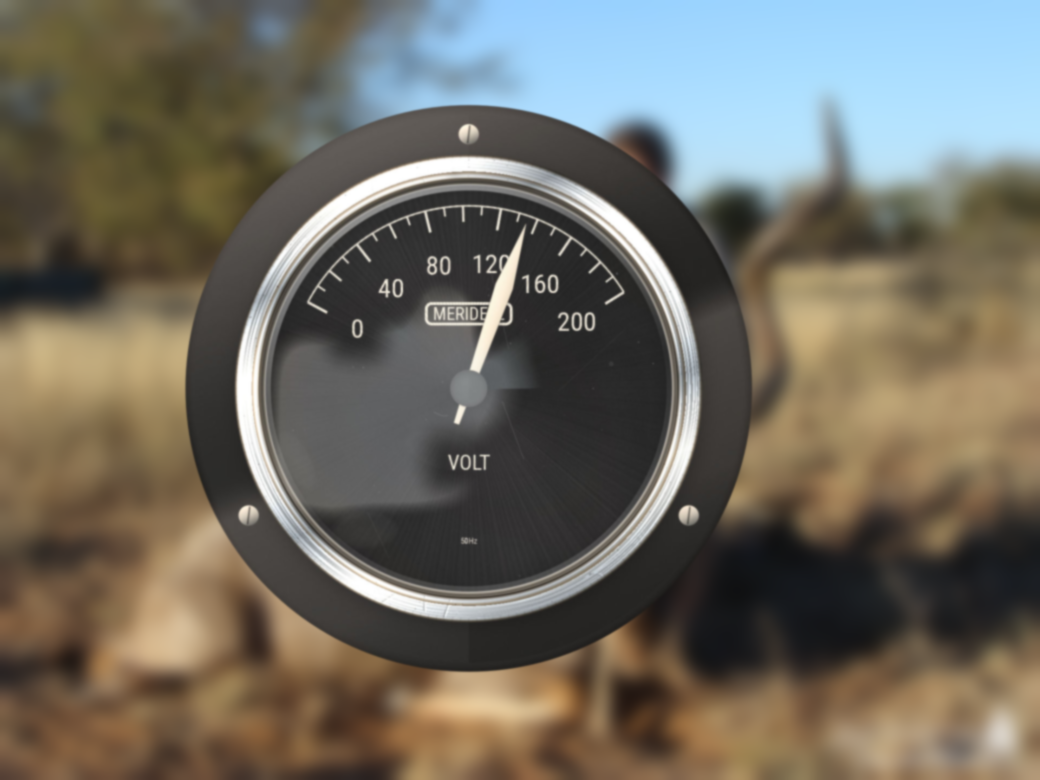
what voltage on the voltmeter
135 V
